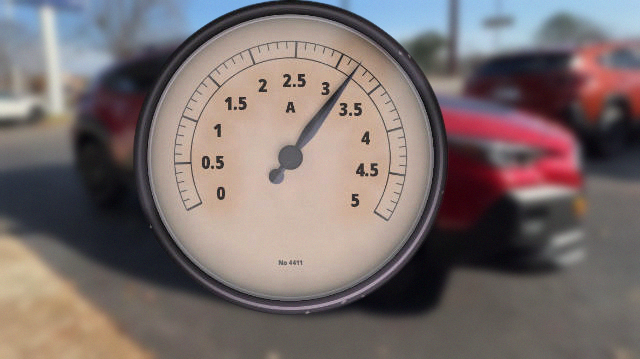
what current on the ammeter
3.2 A
